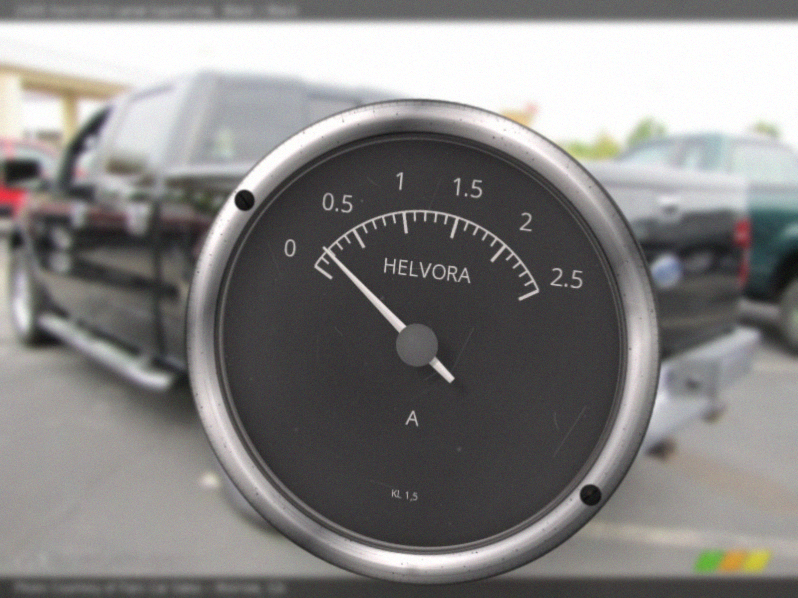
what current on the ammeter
0.2 A
